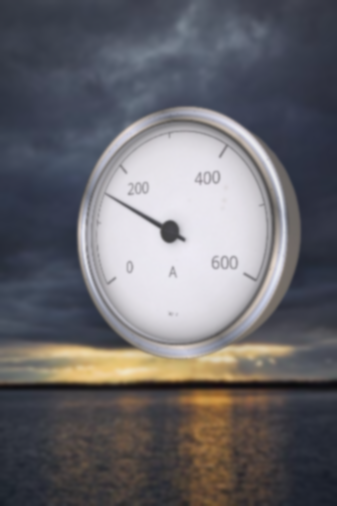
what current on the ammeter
150 A
